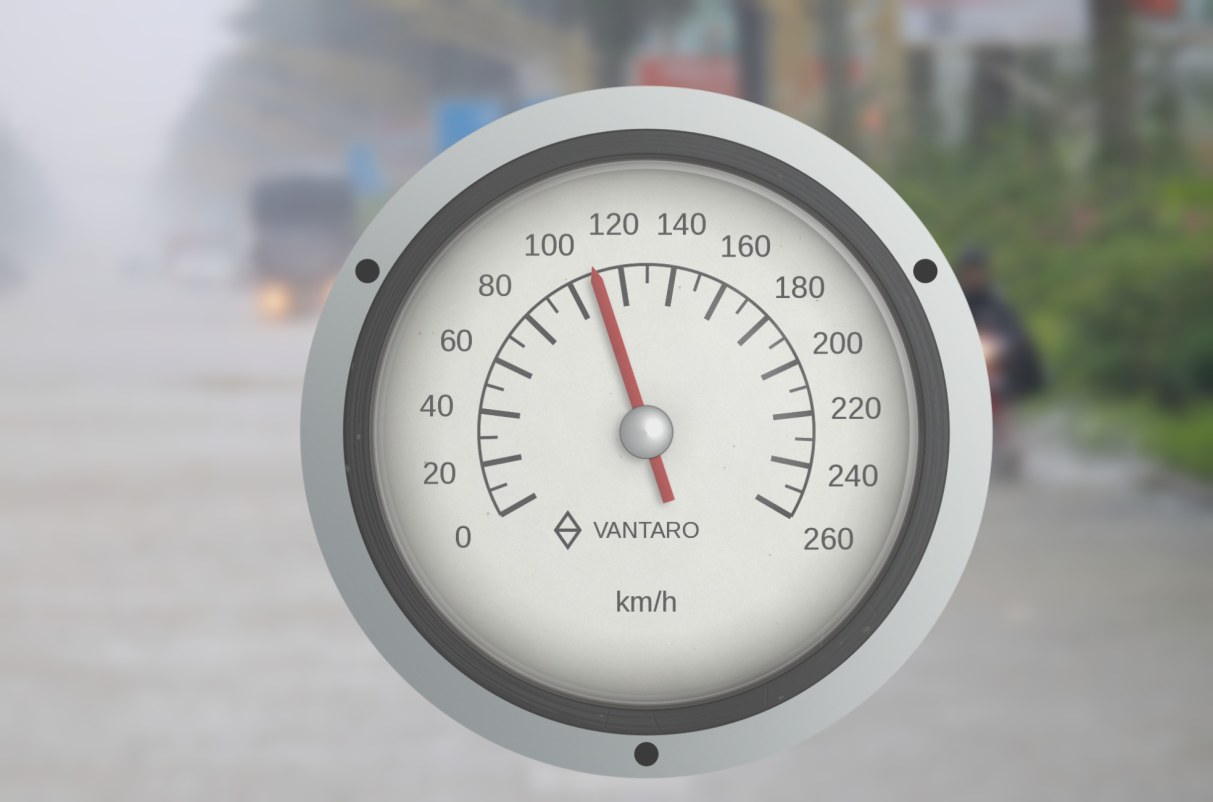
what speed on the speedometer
110 km/h
